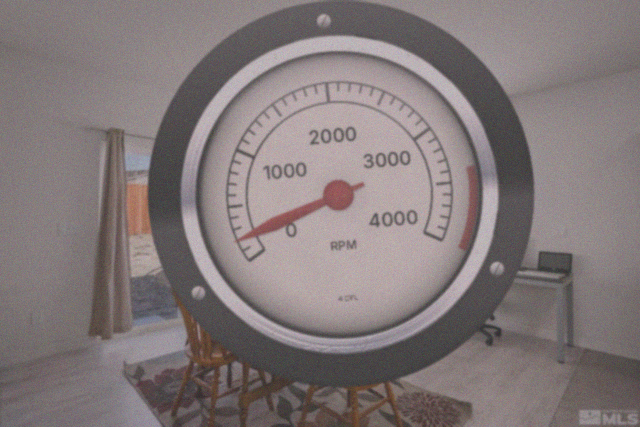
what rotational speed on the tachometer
200 rpm
